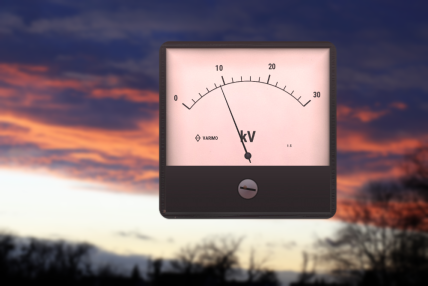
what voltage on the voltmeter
9 kV
